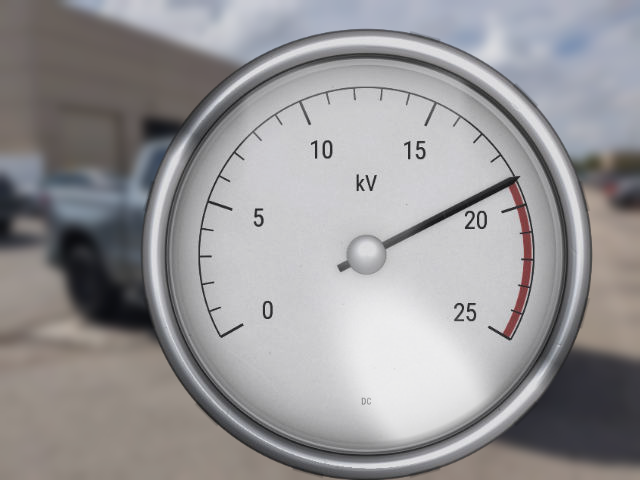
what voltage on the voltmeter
19 kV
